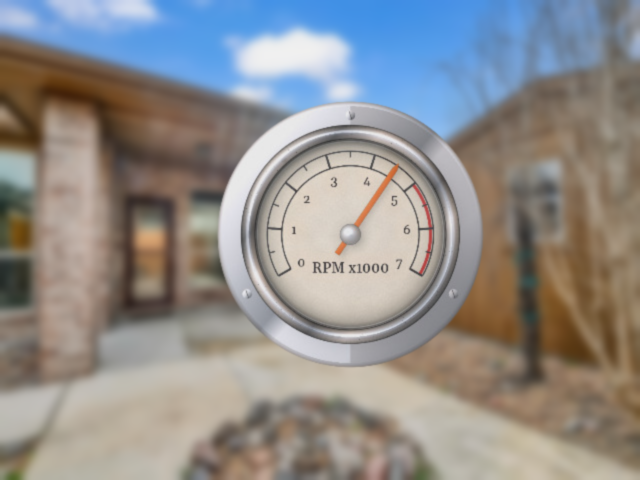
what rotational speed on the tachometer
4500 rpm
